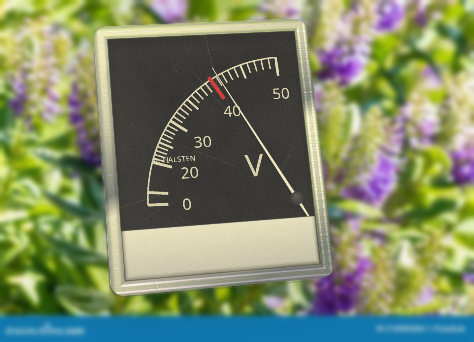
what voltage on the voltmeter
41 V
